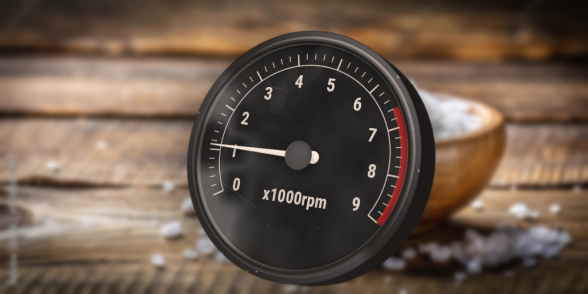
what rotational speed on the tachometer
1100 rpm
